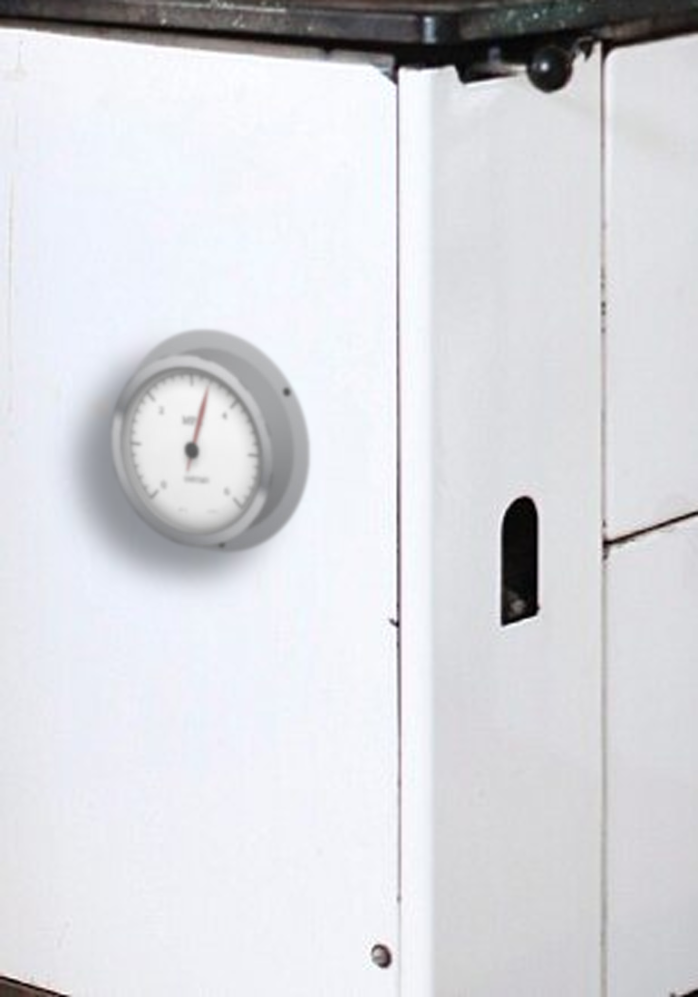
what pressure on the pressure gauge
3.4 MPa
